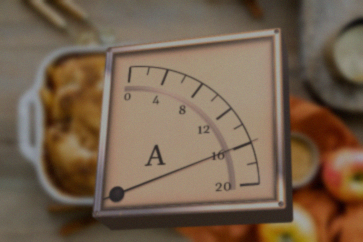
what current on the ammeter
16 A
